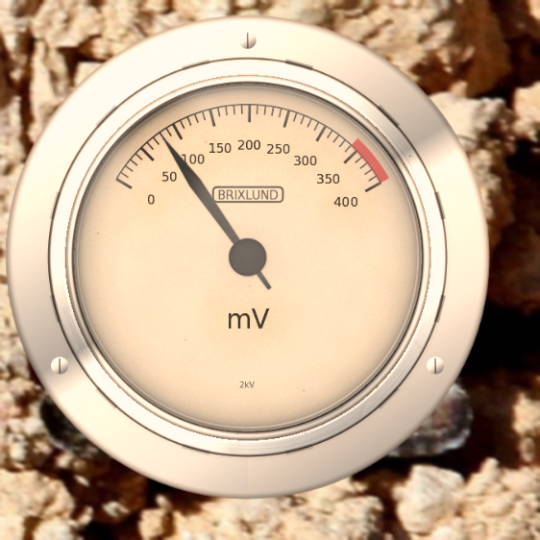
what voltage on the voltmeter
80 mV
